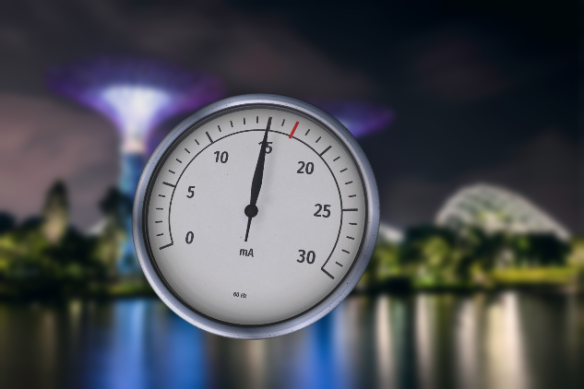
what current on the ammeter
15 mA
